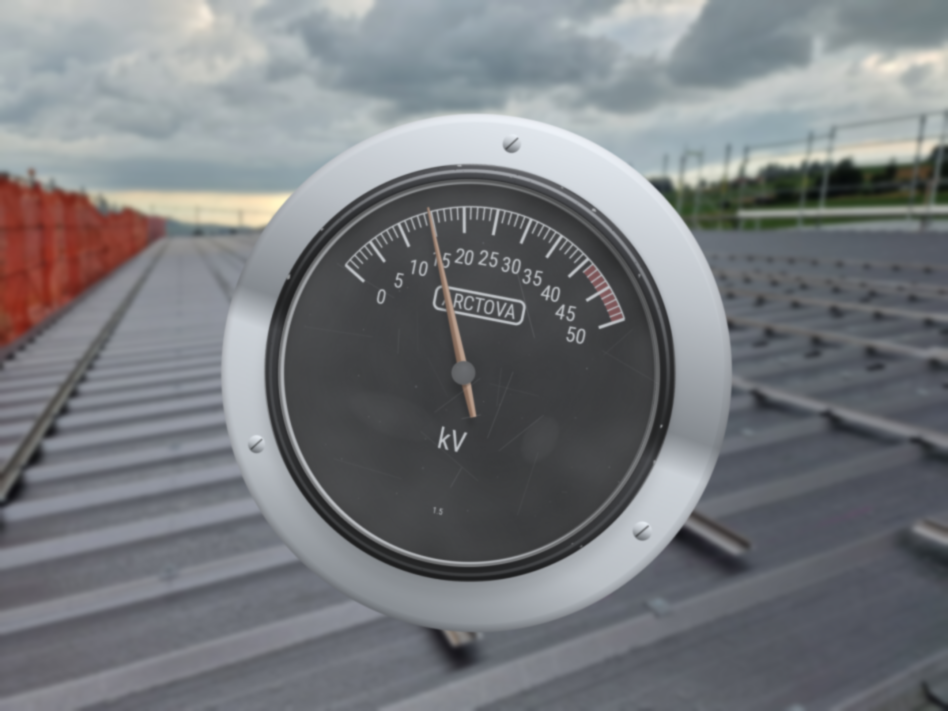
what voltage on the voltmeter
15 kV
